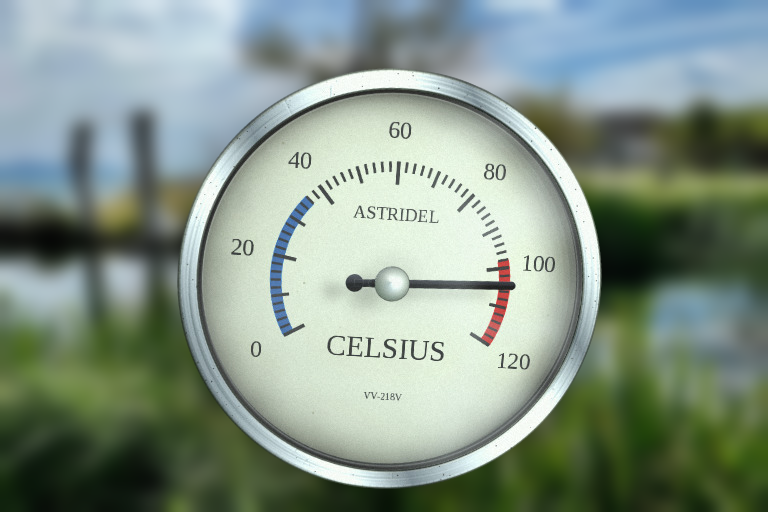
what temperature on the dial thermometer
104 °C
